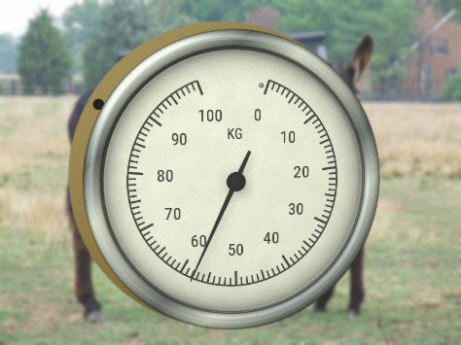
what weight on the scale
58 kg
